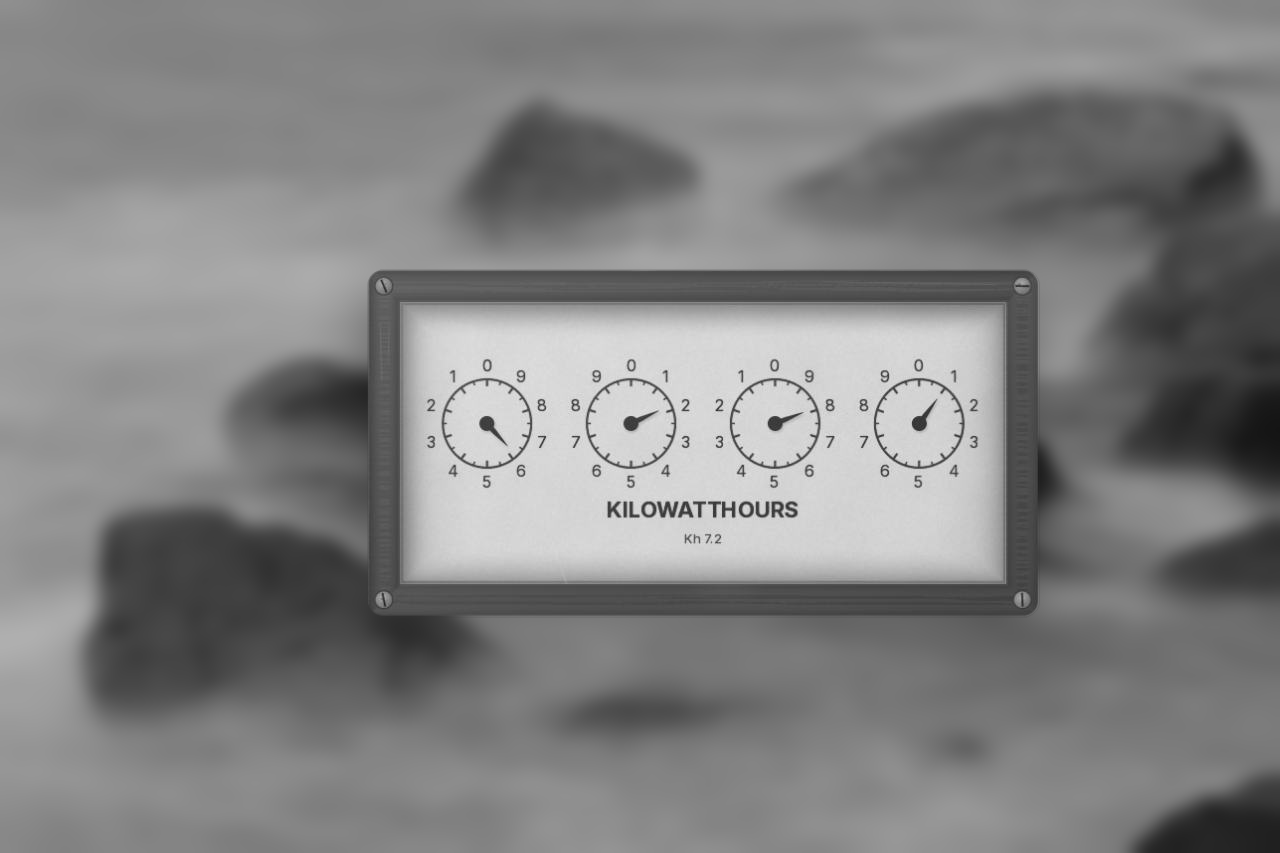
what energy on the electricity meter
6181 kWh
